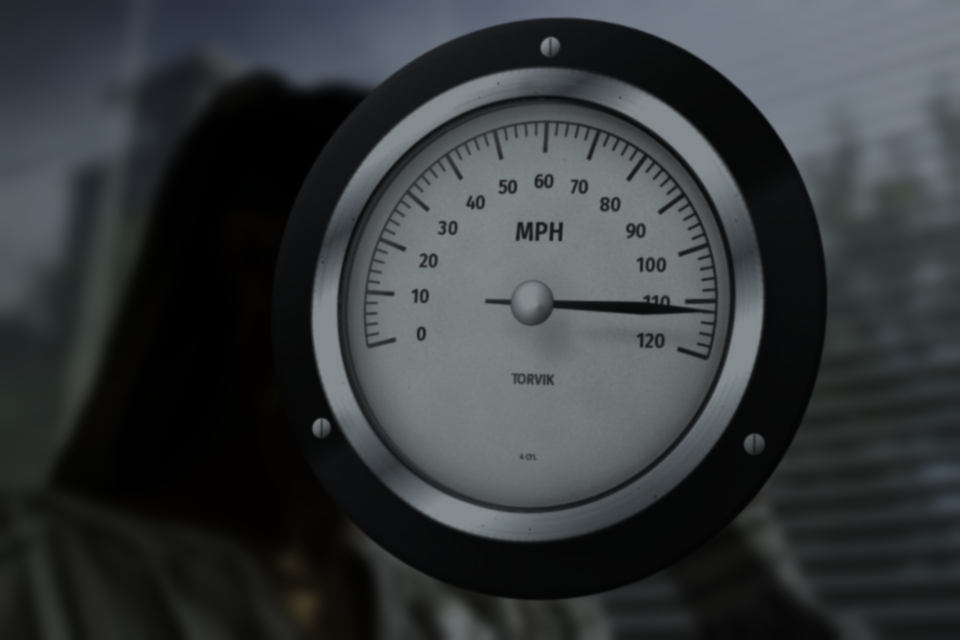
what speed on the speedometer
112 mph
